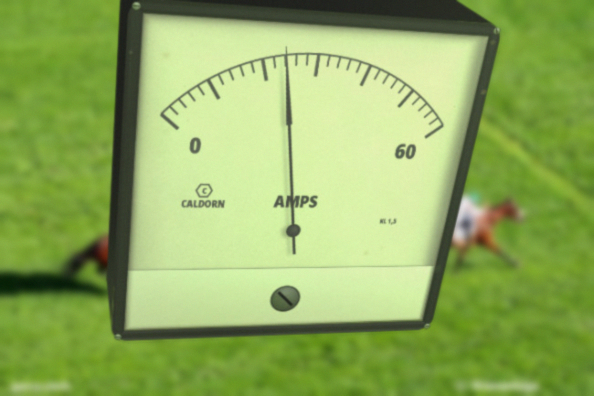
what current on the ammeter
24 A
